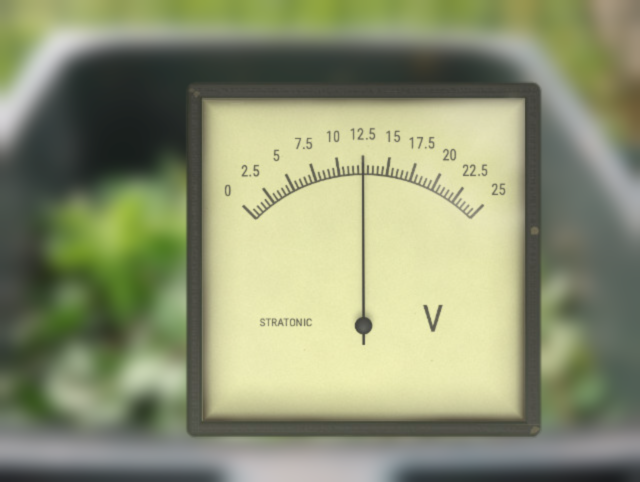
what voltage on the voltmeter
12.5 V
